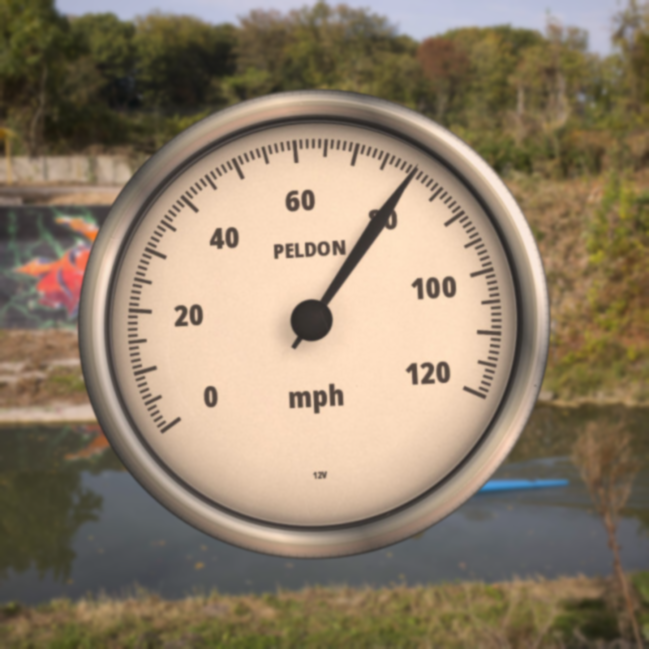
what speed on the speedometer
80 mph
